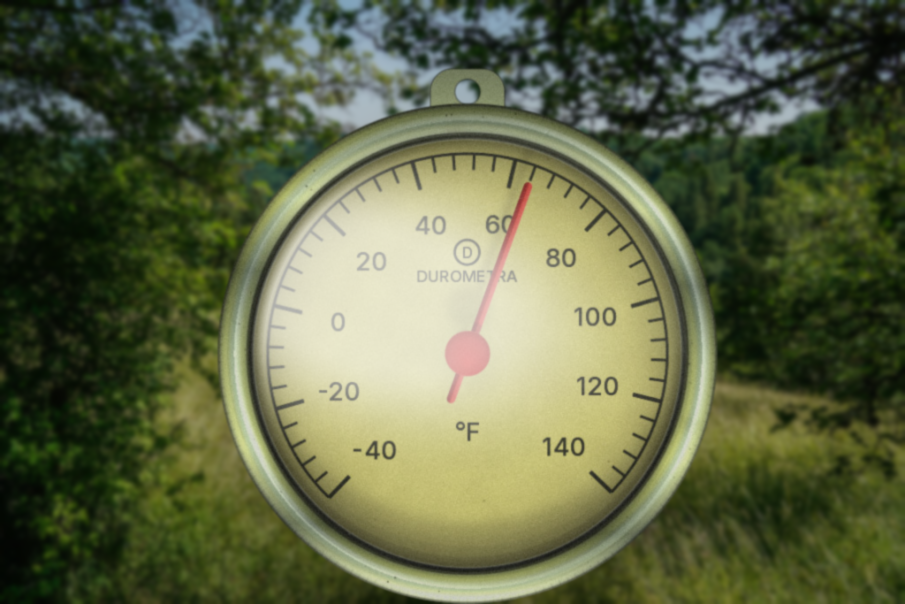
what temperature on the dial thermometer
64 °F
